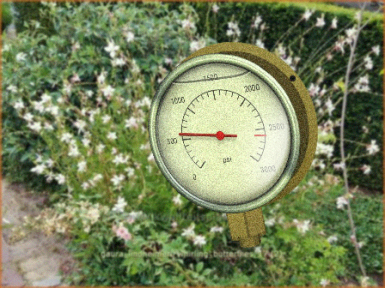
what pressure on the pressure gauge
600 psi
